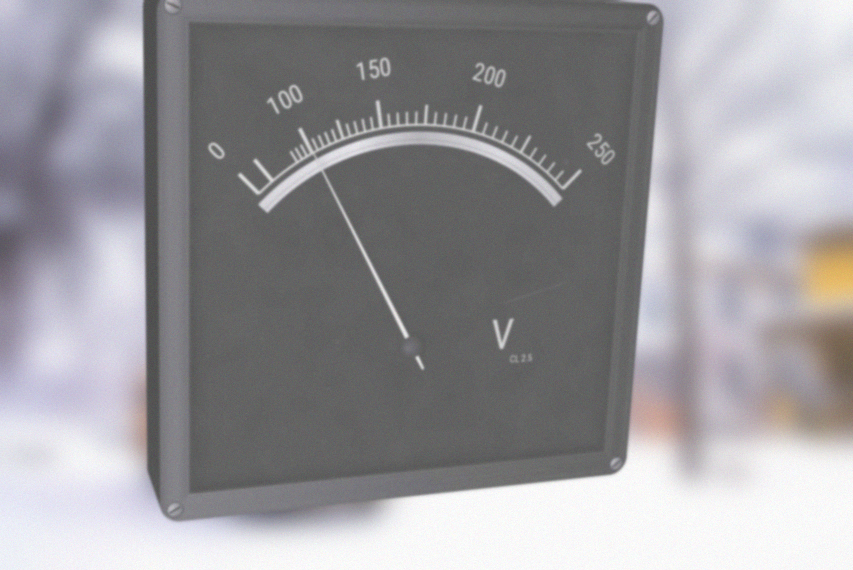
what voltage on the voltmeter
100 V
